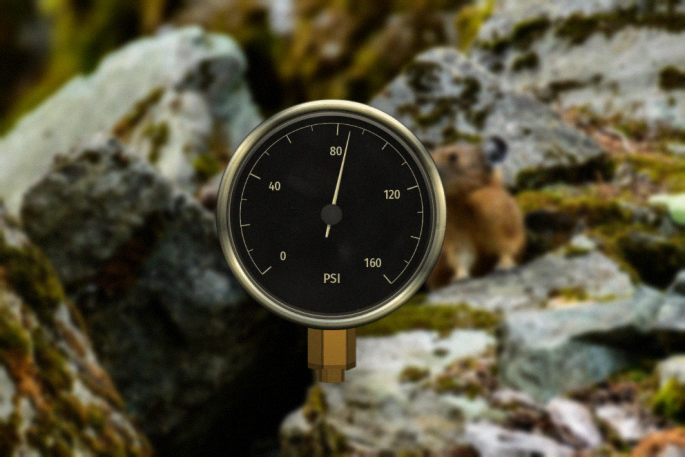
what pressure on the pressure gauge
85 psi
